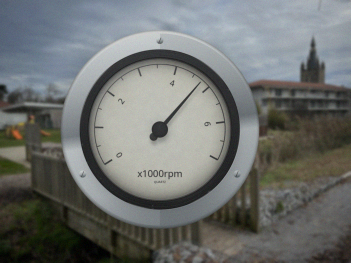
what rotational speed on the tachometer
4750 rpm
